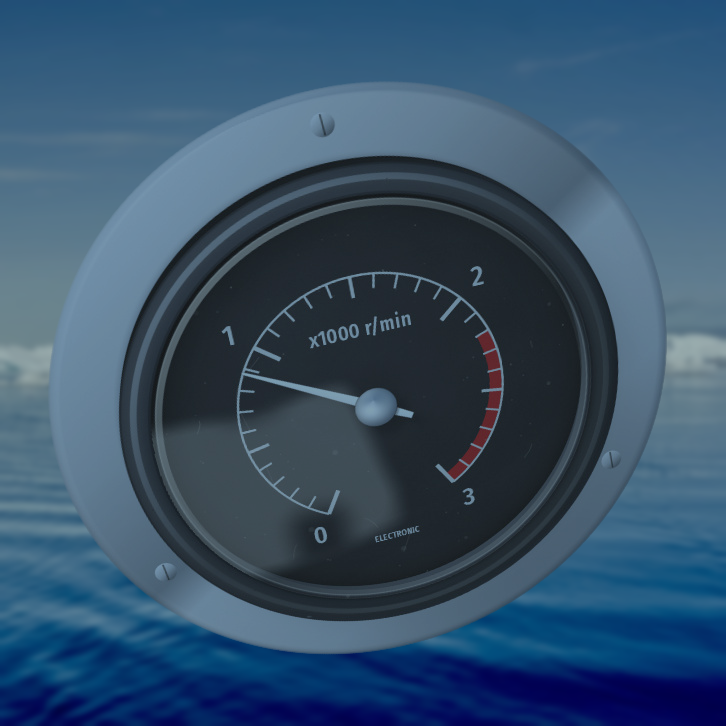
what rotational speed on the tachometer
900 rpm
